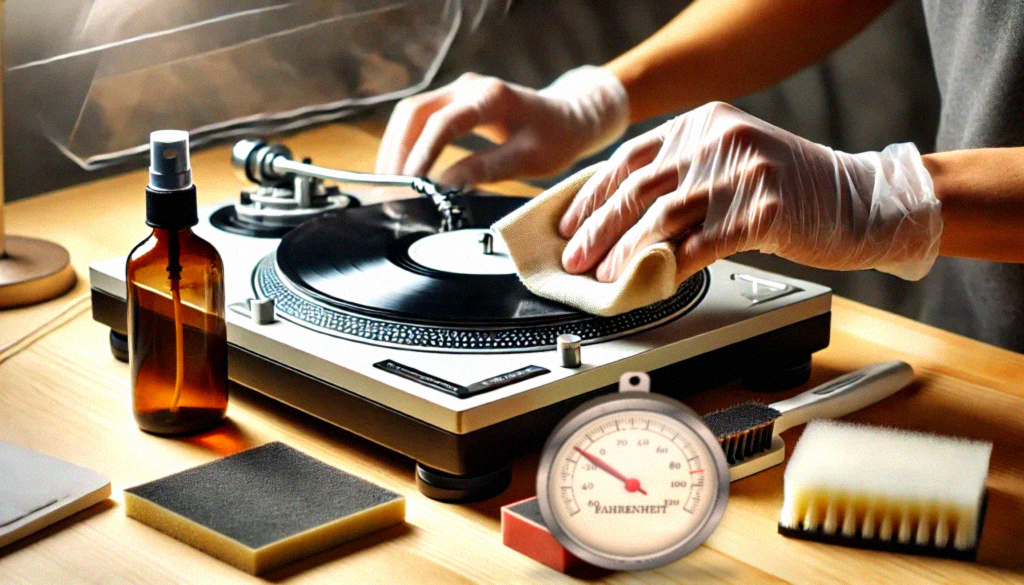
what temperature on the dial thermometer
-10 °F
